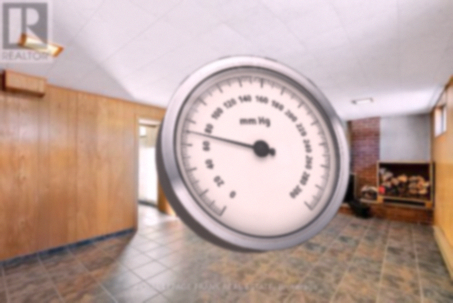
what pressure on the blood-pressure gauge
70 mmHg
